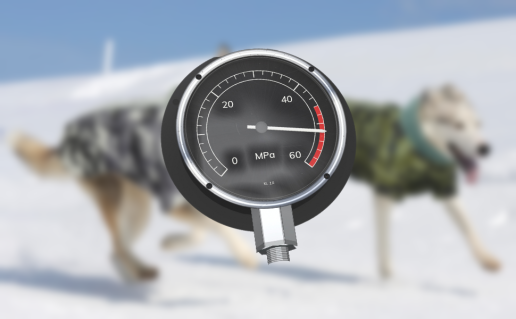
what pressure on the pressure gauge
52 MPa
